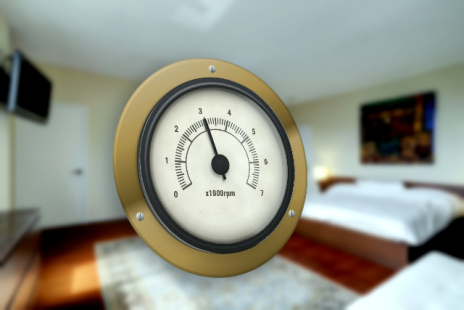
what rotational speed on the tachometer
3000 rpm
